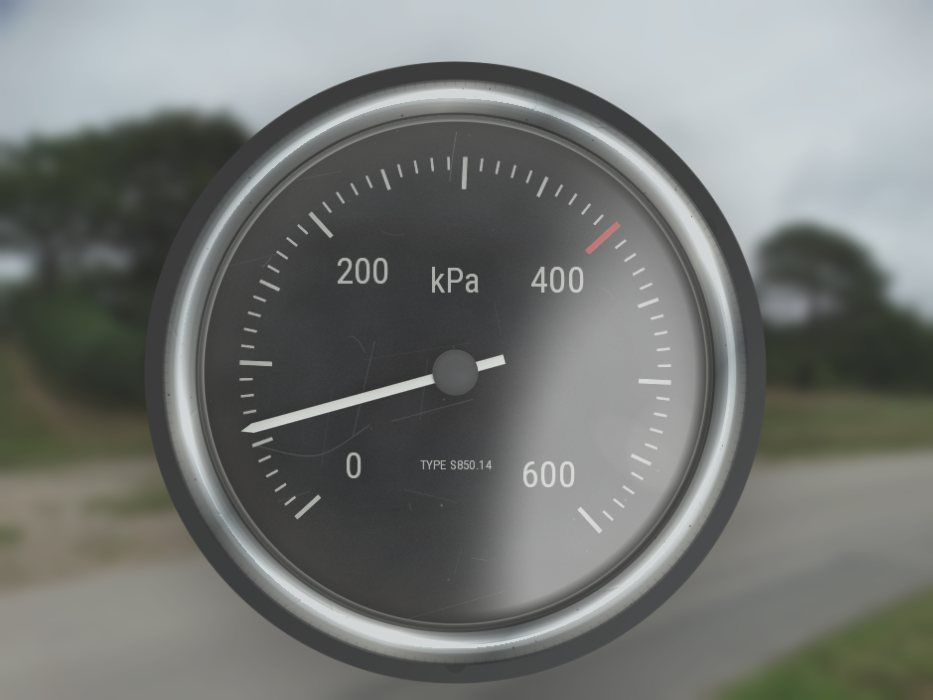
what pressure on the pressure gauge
60 kPa
